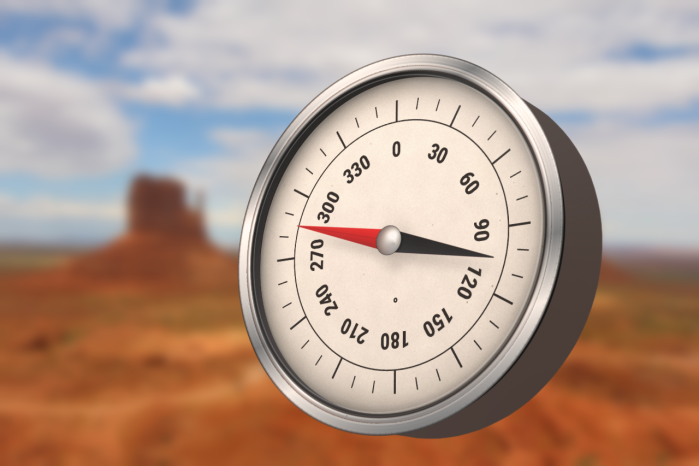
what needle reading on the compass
285 °
